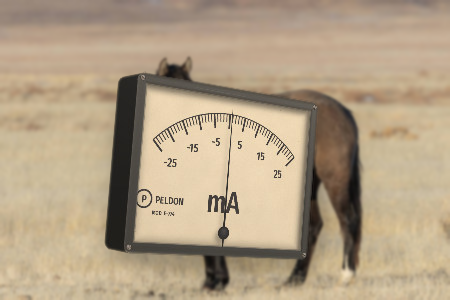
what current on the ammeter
0 mA
